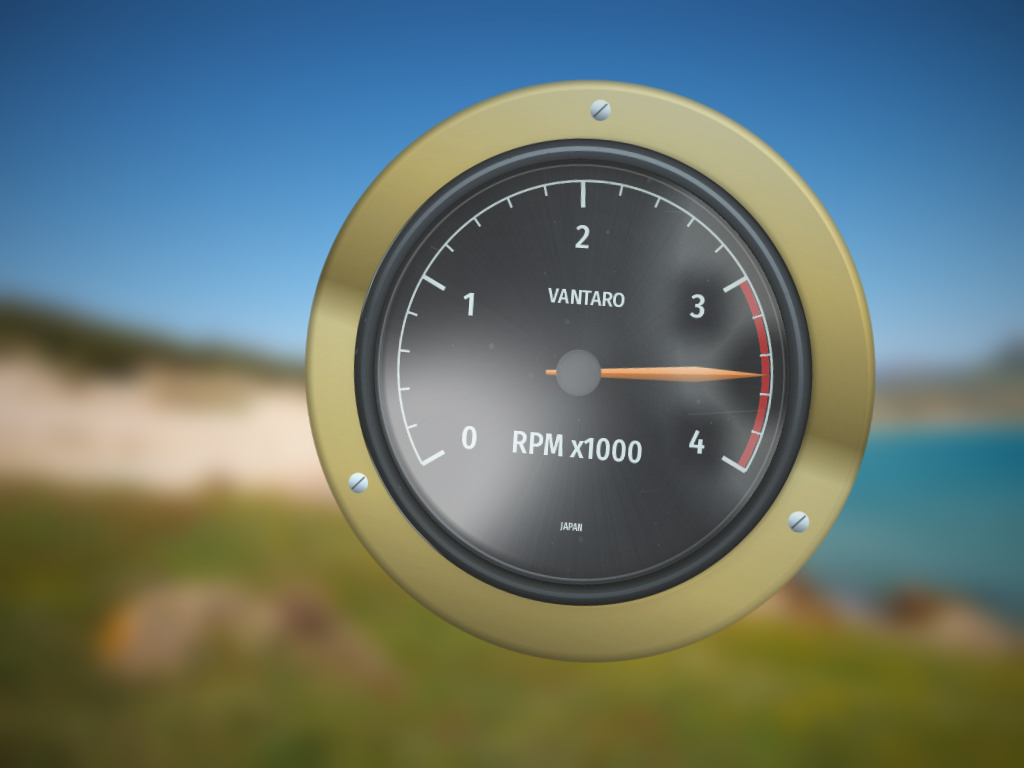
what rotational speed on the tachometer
3500 rpm
